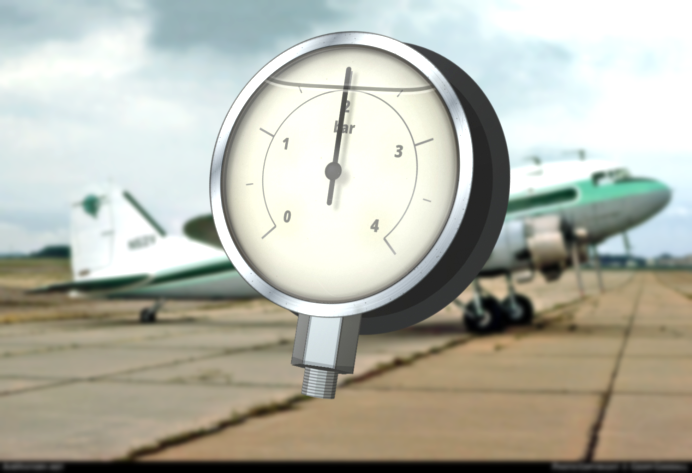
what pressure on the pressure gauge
2 bar
